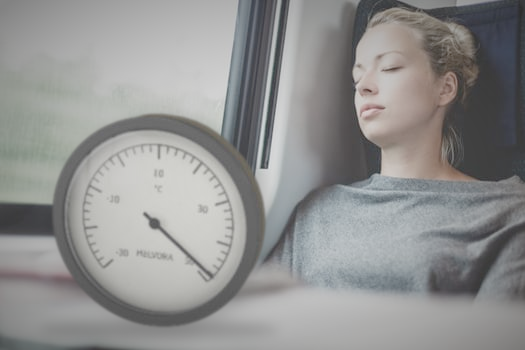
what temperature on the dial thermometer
48 °C
